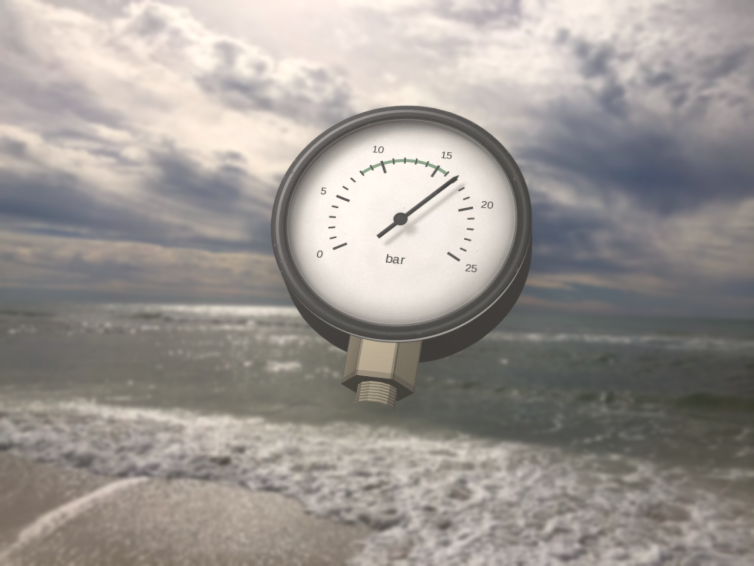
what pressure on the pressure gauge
17 bar
